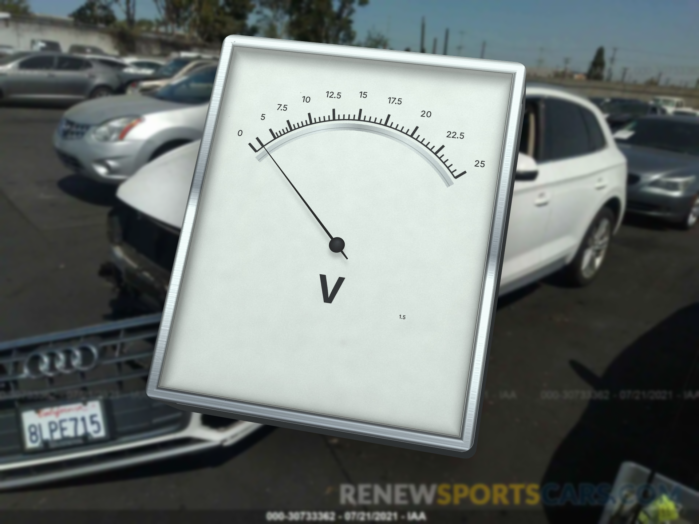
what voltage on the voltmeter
2.5 V
